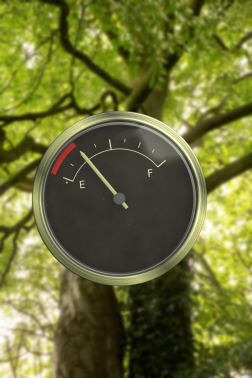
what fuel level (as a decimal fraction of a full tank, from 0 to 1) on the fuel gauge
0.25
